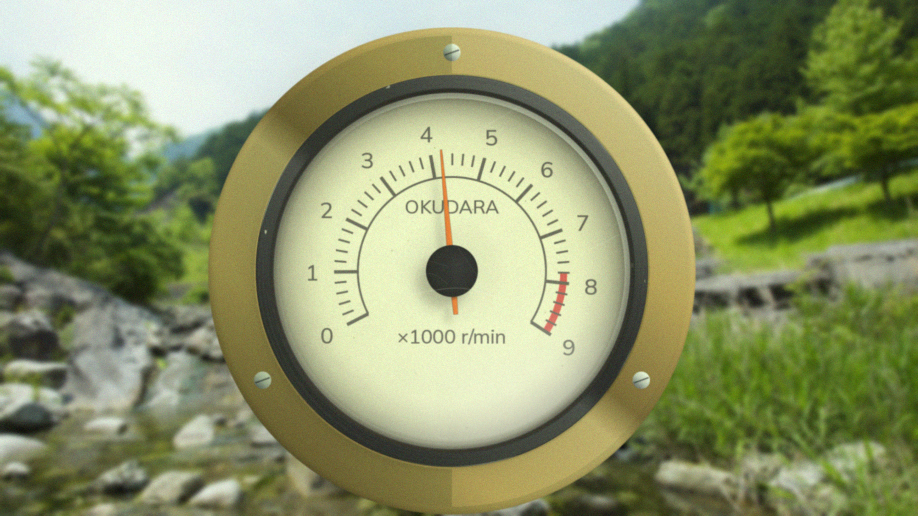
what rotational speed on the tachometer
4200 rpm
